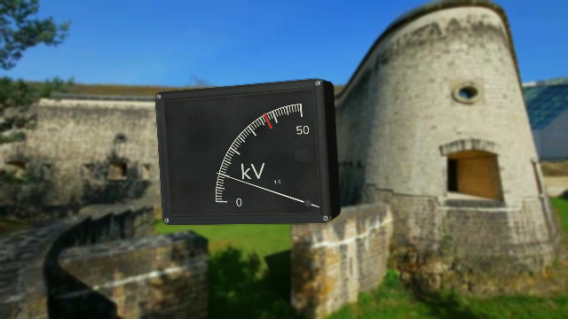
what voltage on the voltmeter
10 kV
